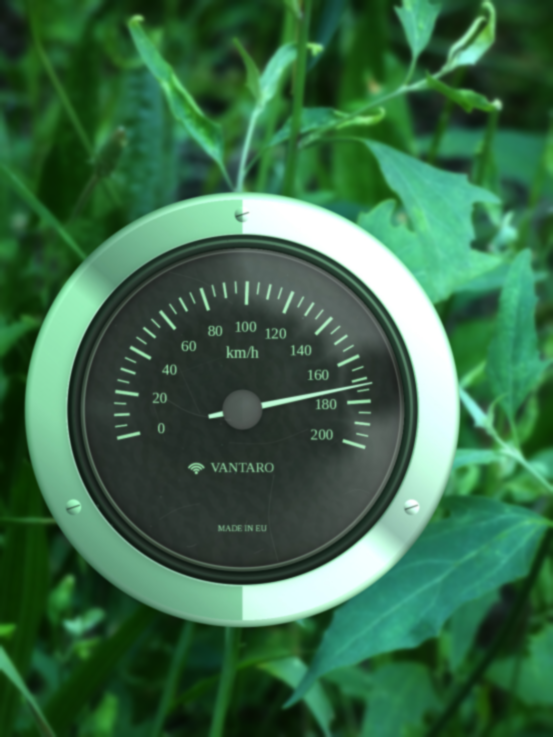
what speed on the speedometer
172.5 km/h
